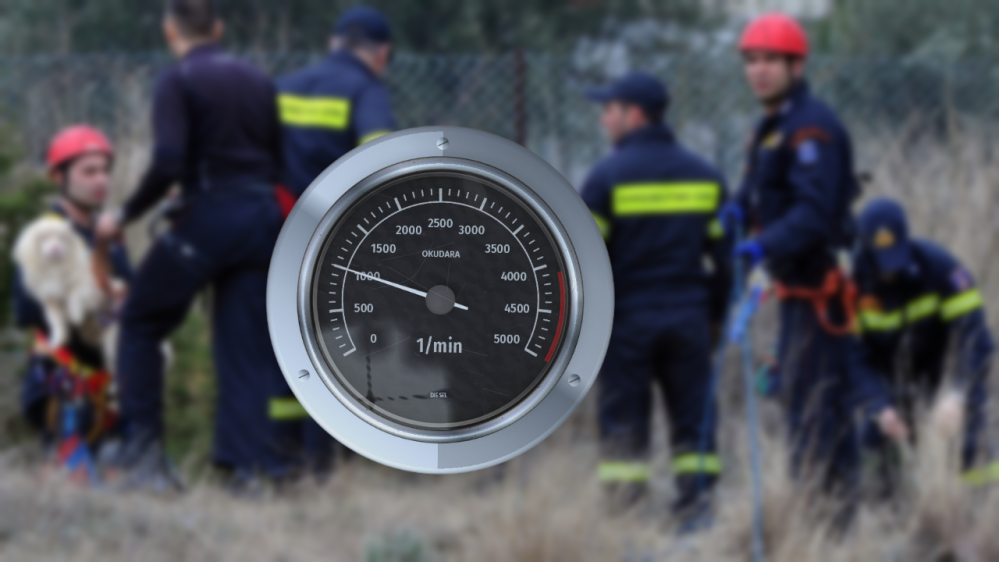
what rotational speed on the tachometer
1000 rpm
